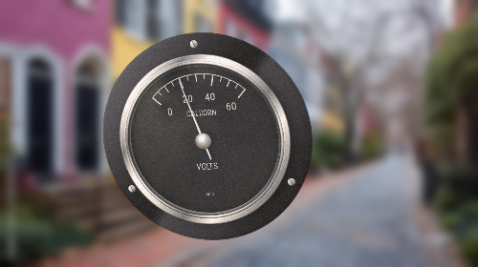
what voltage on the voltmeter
20 V
